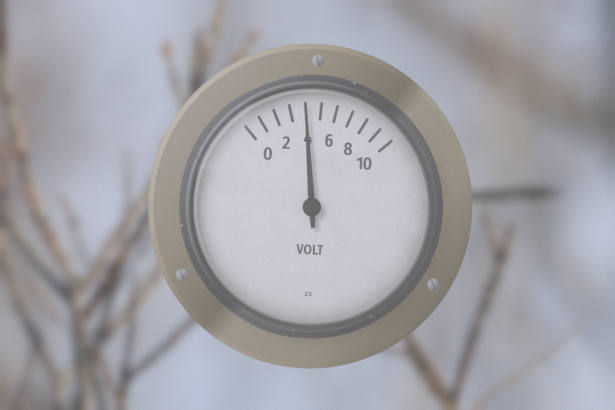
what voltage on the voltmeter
4 V
